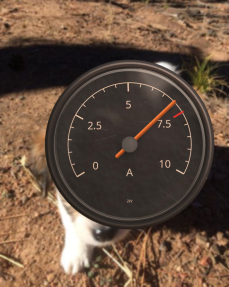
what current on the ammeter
7 A
